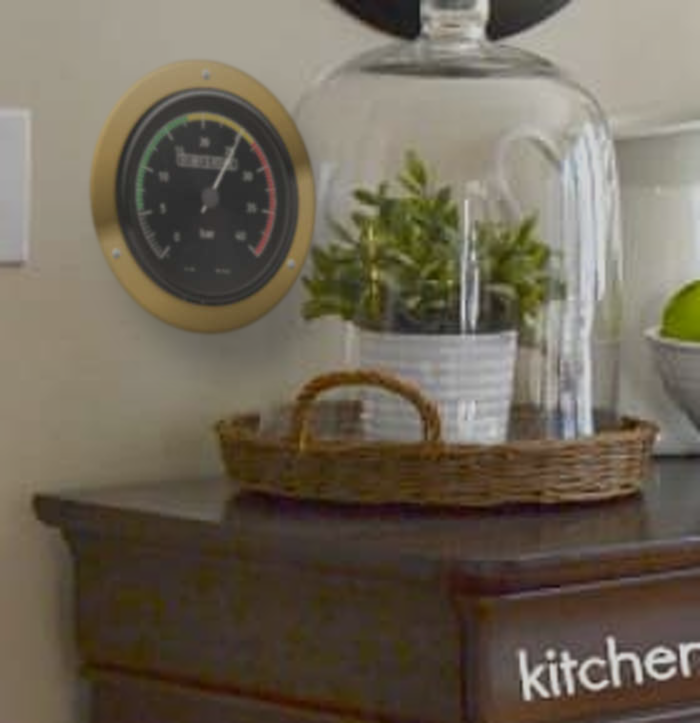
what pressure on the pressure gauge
25 bar
